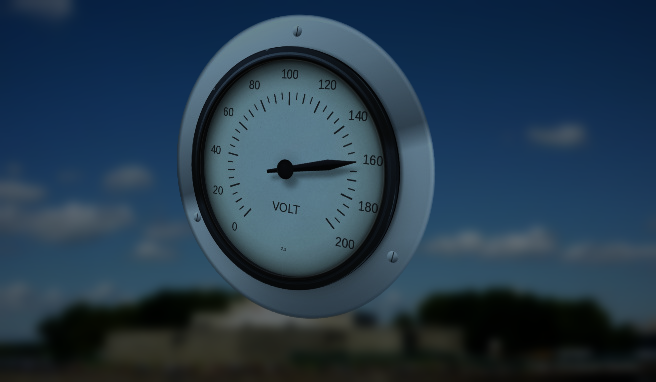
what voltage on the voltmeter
160 V
